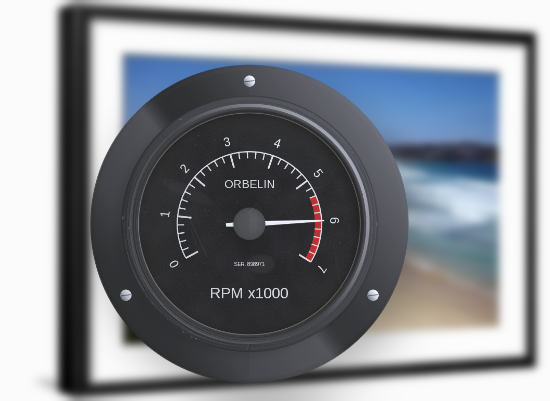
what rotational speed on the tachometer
6000 rpm
